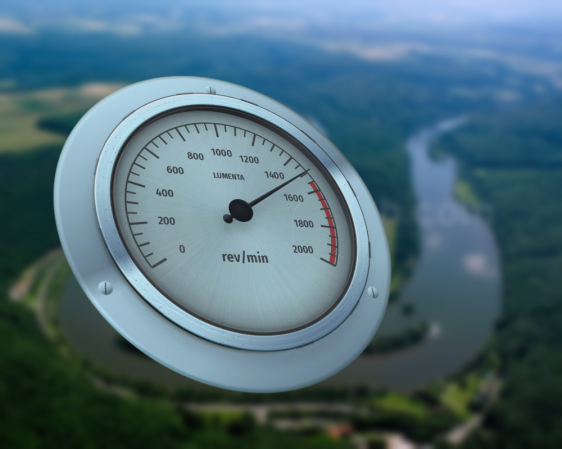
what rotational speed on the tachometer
1500 rpm
